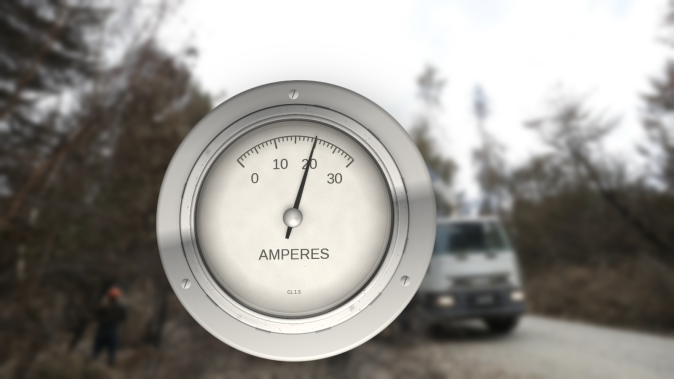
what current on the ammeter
20 A
